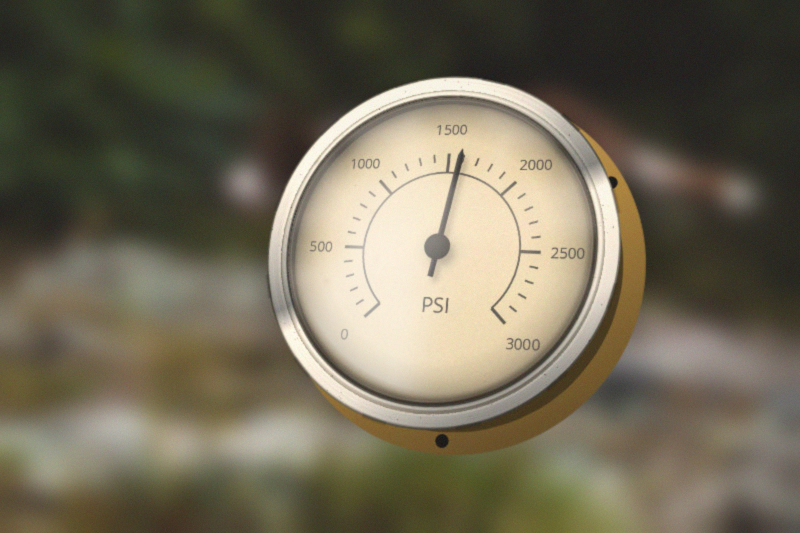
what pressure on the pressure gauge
1600 psi
